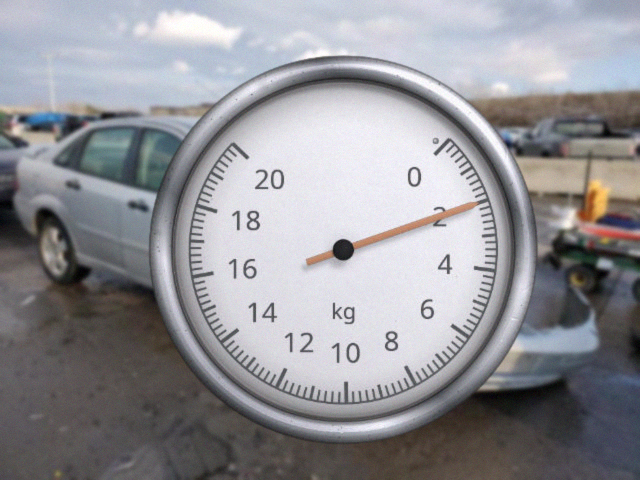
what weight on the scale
2 kg
